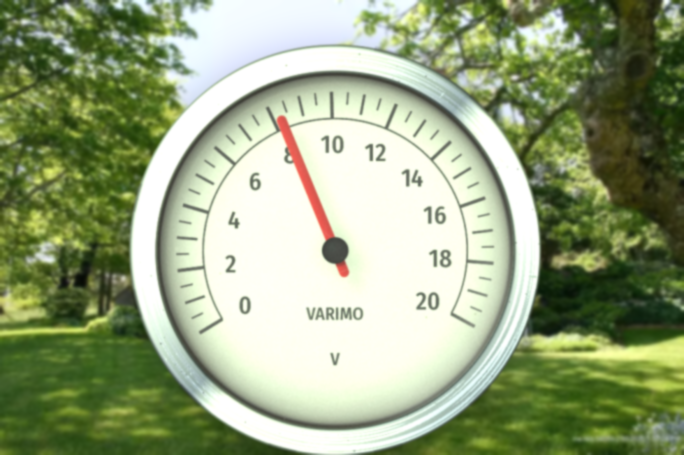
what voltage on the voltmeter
8.25 V
